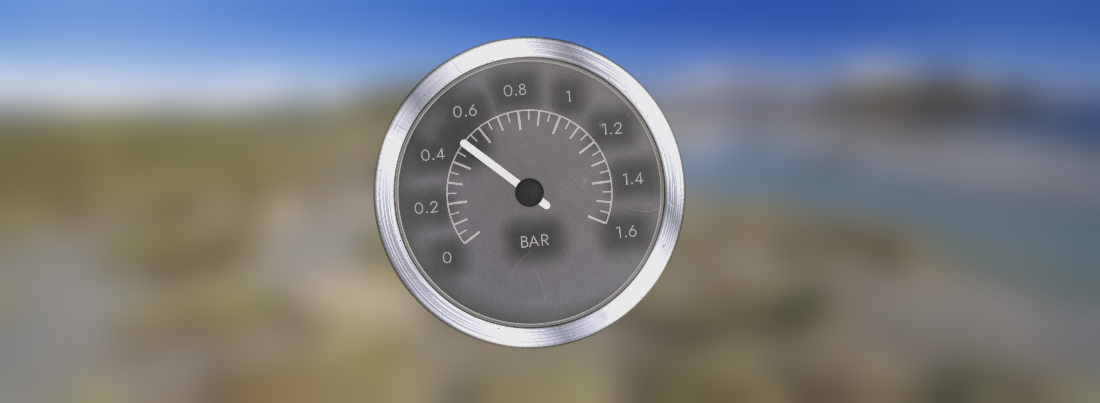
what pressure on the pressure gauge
0.5 bar
